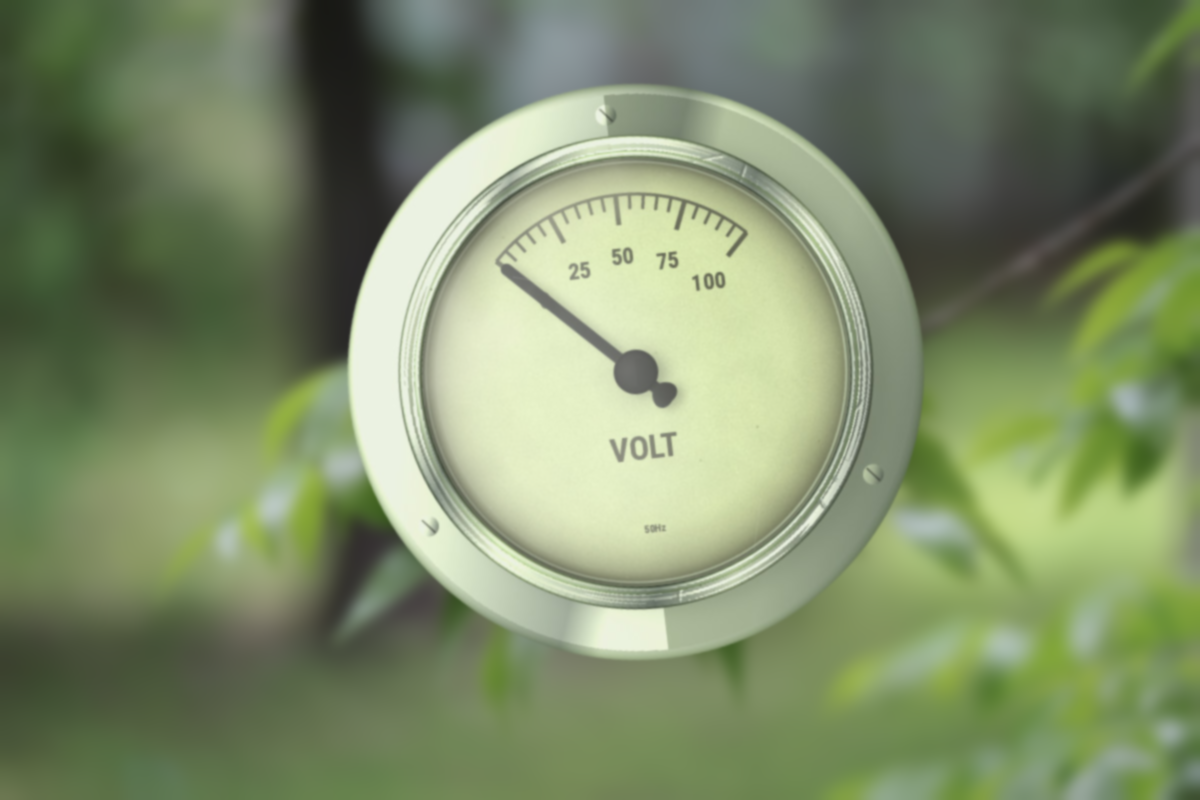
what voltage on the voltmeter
0 V
